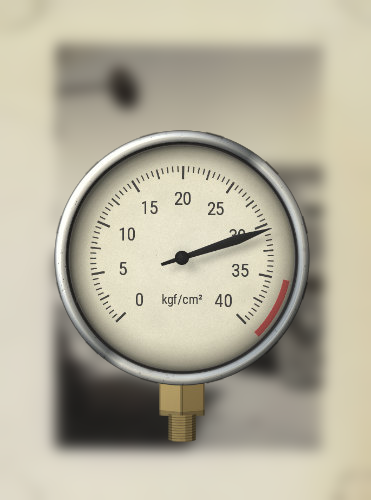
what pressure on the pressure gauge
30.5 kg/cm²
